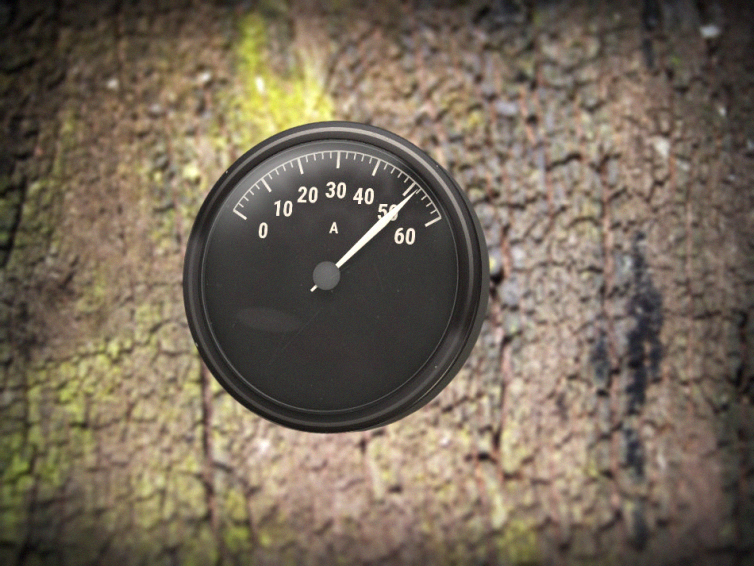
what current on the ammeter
52 A
